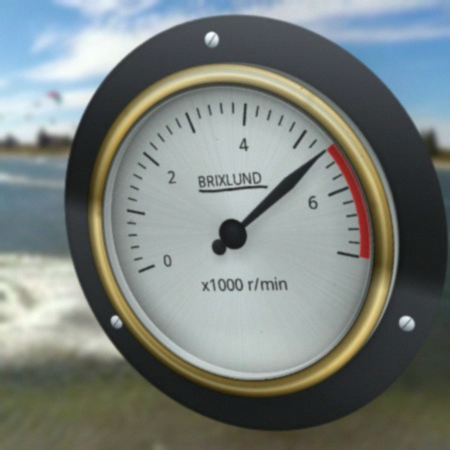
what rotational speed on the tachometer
5400 rpm
